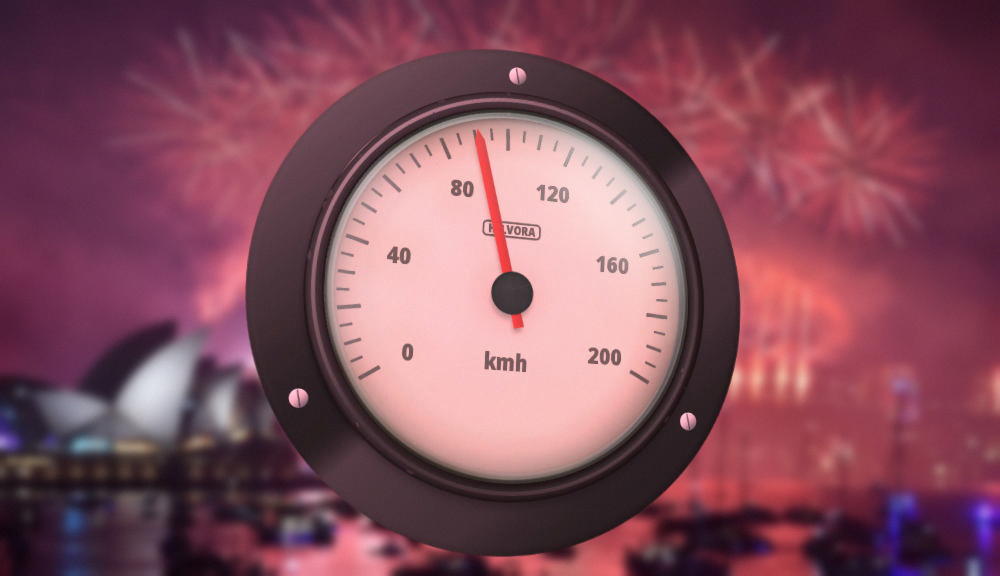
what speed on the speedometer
90 km/h
